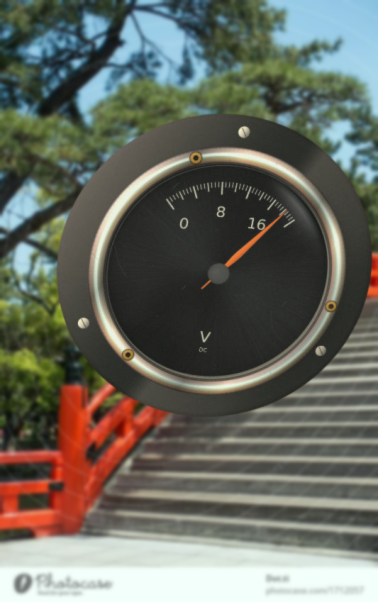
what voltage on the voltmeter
18 V
